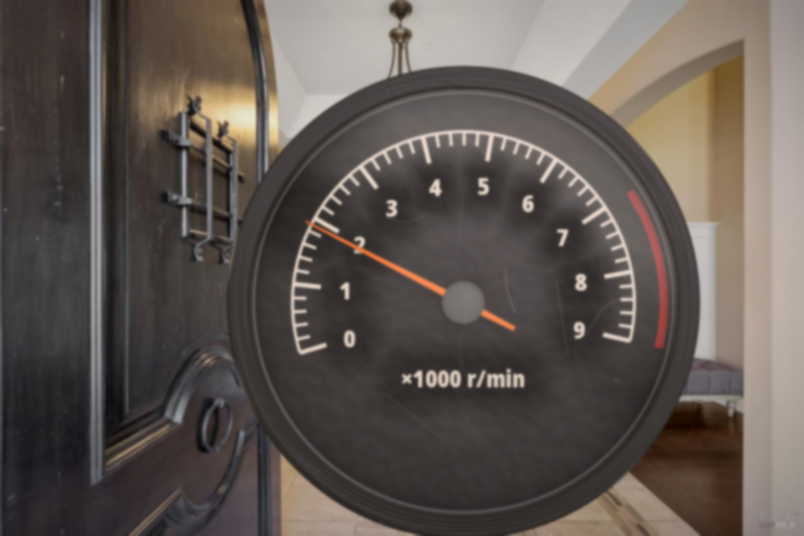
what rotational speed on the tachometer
1900 rpm
